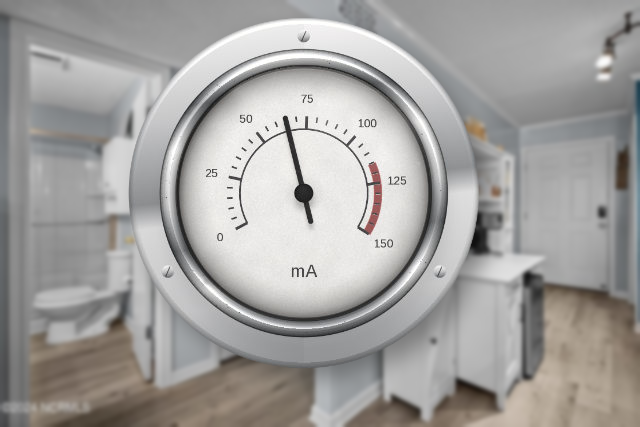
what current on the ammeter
65 mA
